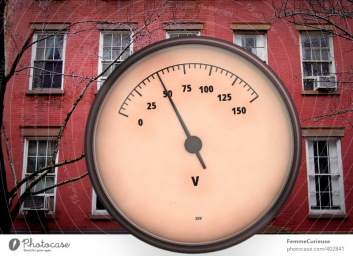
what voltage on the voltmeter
50 V
